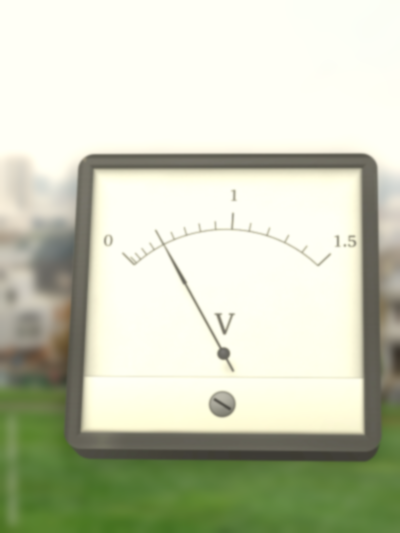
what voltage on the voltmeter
0.5 V
